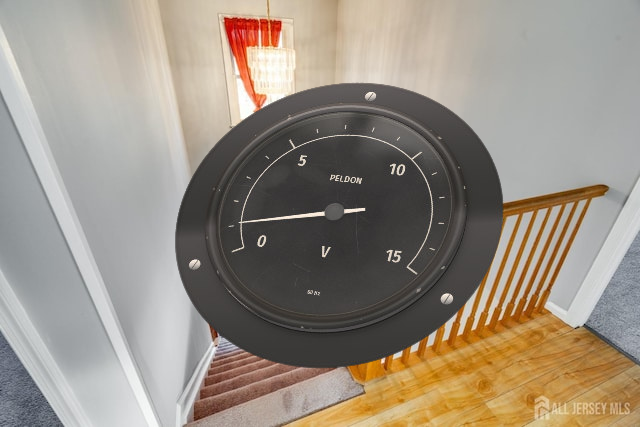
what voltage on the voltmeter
1 V
